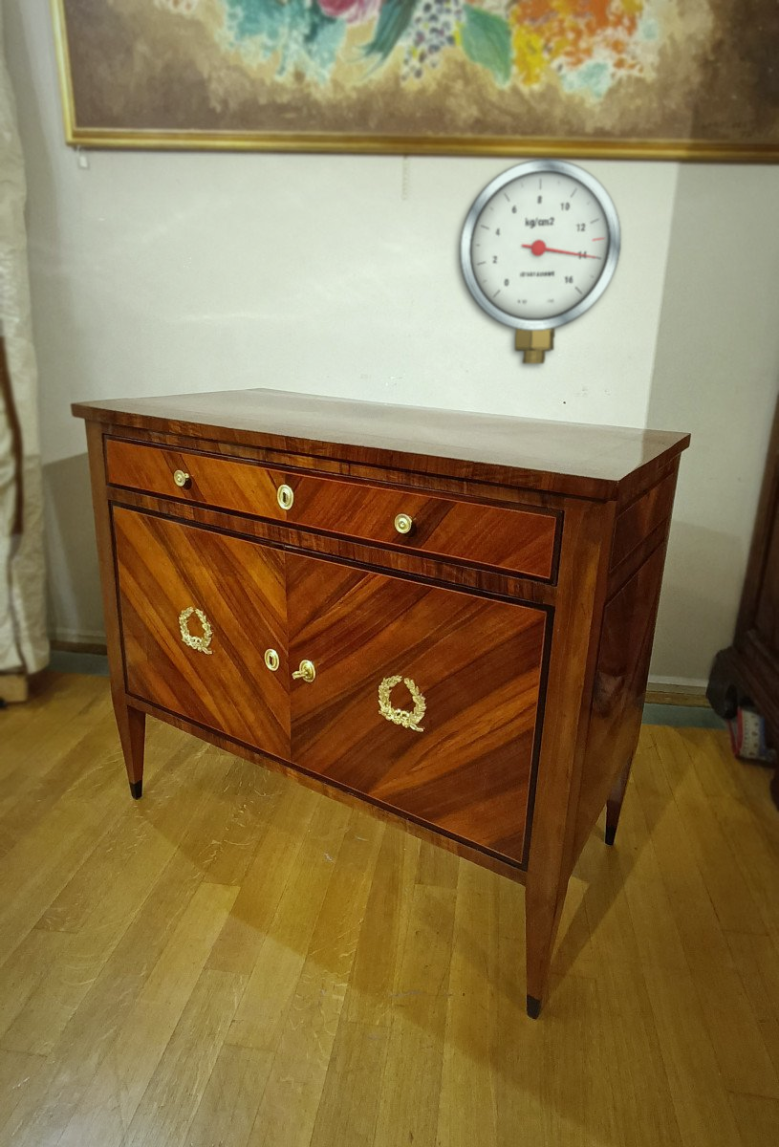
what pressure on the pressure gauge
14 kg/cm²
